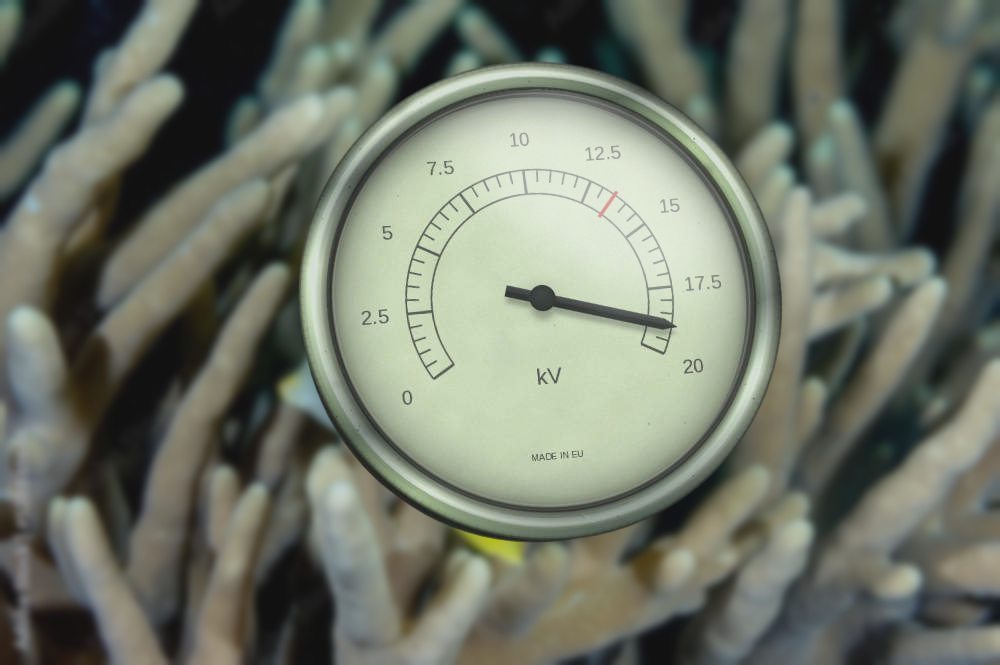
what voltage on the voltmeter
19 kV
